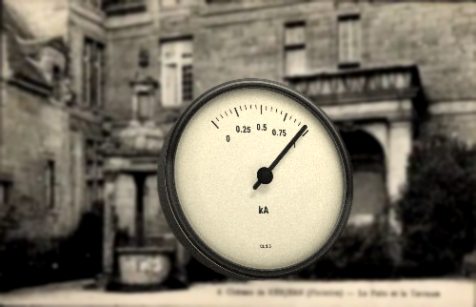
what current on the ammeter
0.95 kA
